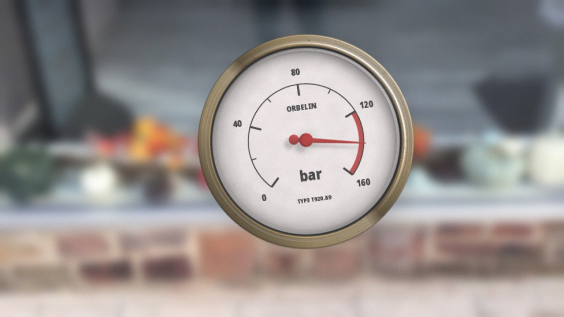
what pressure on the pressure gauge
140 bar
